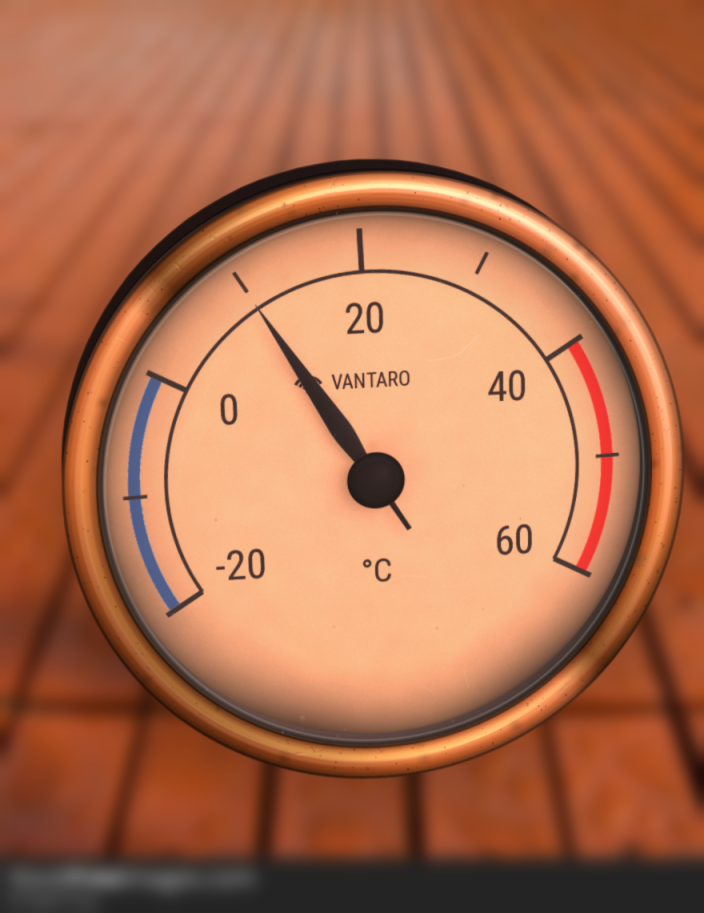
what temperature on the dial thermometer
10 °C
